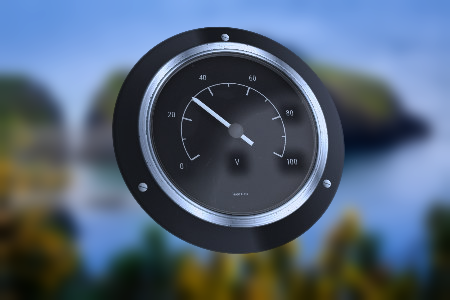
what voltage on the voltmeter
30 V
